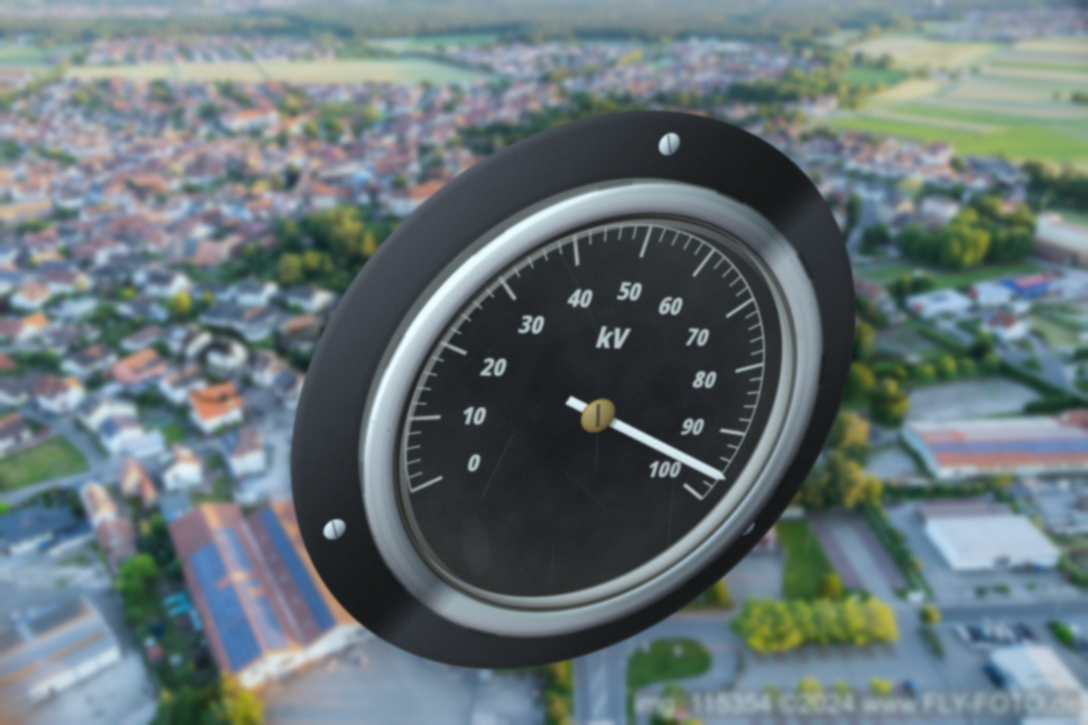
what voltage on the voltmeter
96 kV
